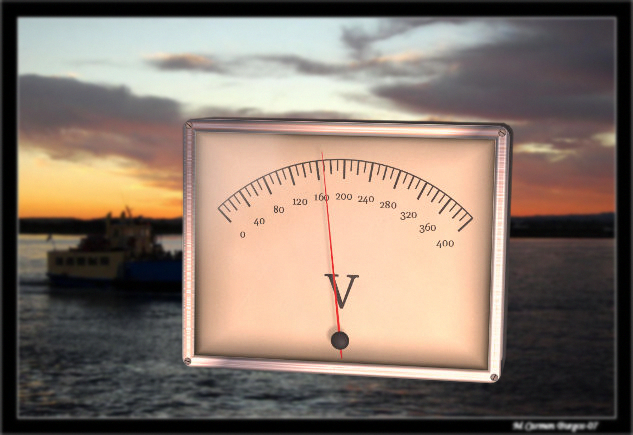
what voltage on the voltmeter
170 V
